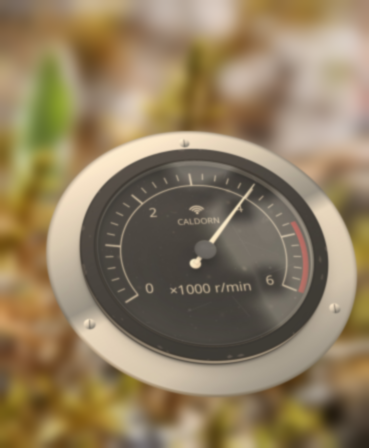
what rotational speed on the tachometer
4000 rpm
